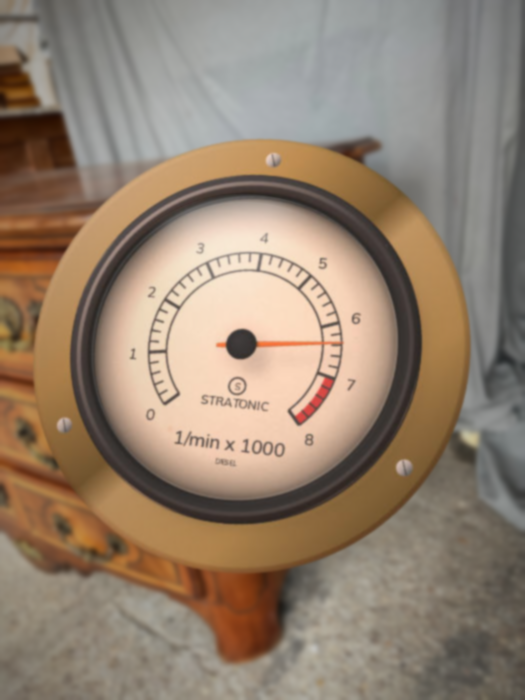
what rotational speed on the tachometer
6400 rpm
